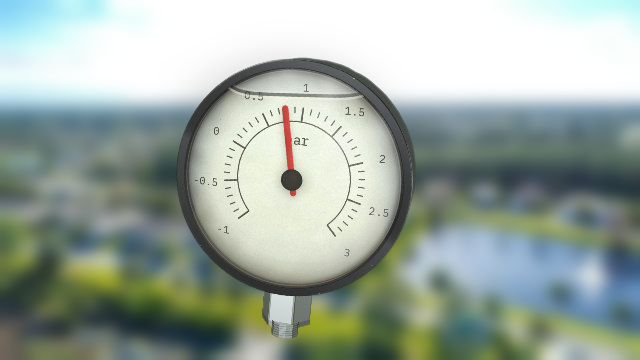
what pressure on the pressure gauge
0.8 bar
